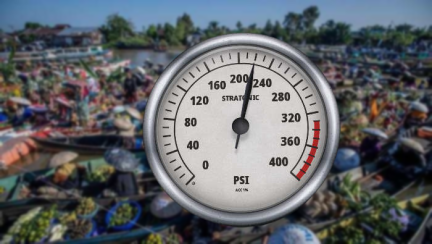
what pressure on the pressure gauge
220 psi
